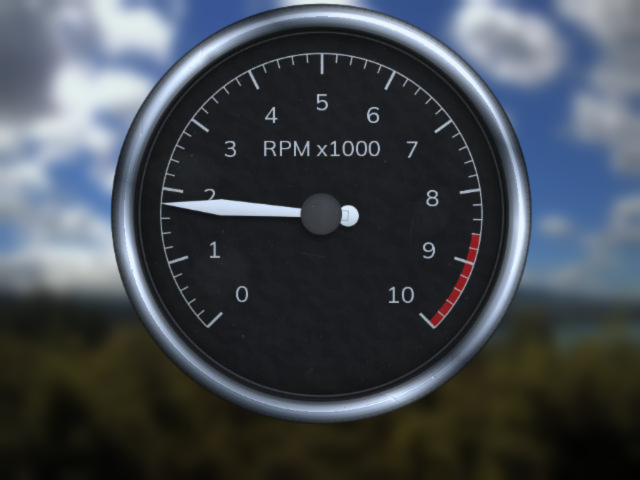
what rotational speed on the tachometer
1800 rpm
